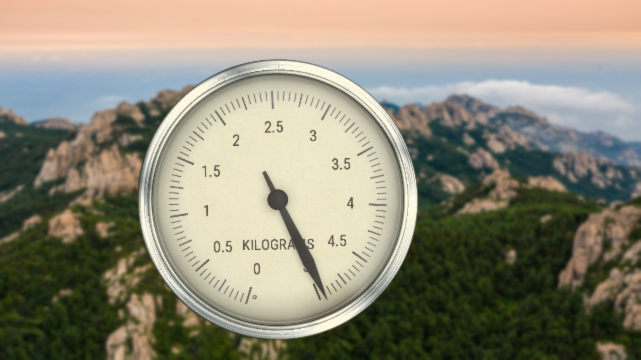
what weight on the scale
4.95 kg
